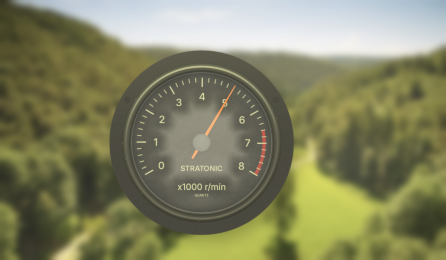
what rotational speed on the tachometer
5000 rpm
